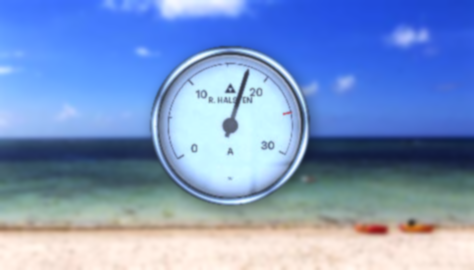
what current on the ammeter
17.5 A
